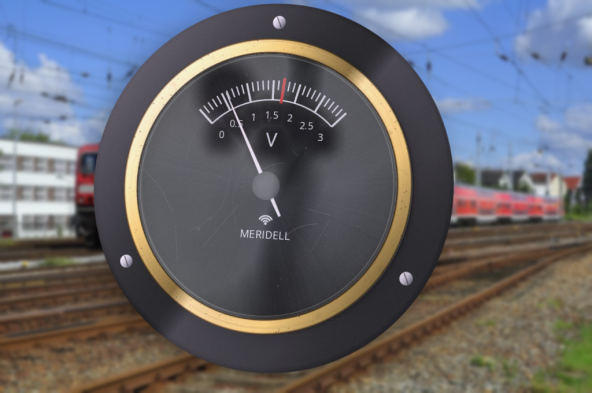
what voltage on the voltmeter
0.6 V
